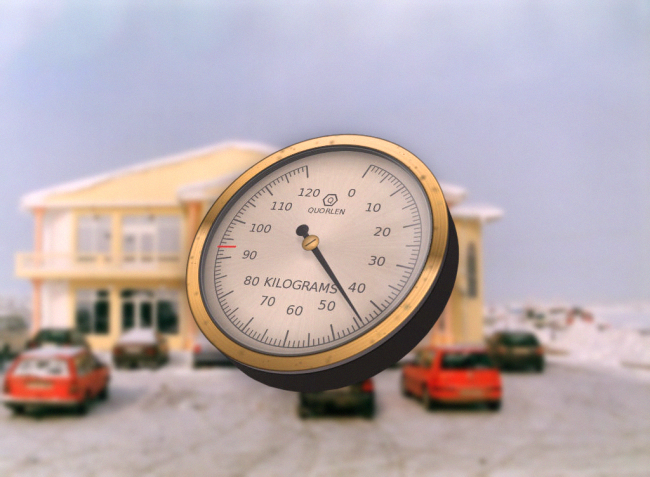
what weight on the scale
44 kg
